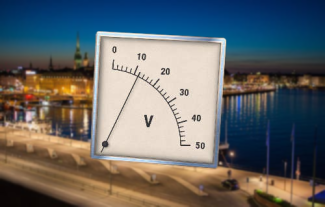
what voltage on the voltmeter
12 V
